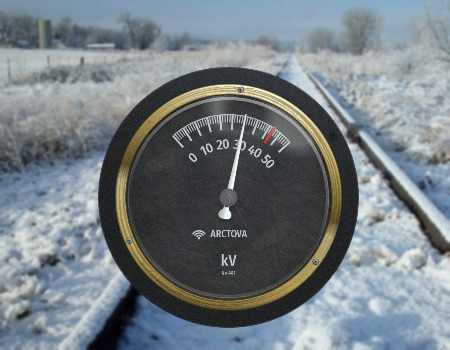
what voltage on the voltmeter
30 kV
